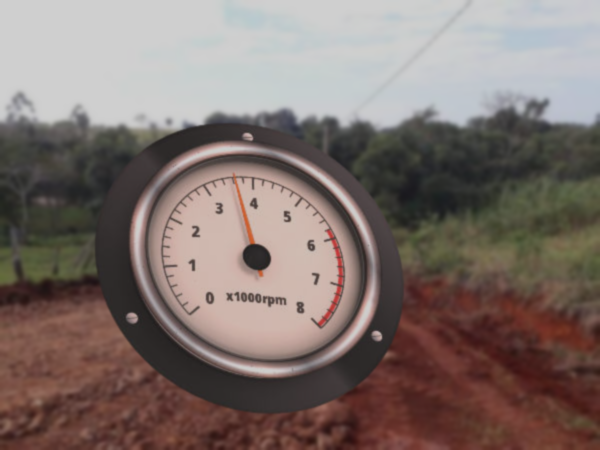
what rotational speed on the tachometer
3600 rpm
